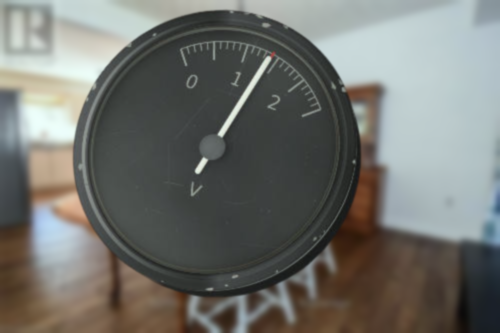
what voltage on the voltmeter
1.4 V
